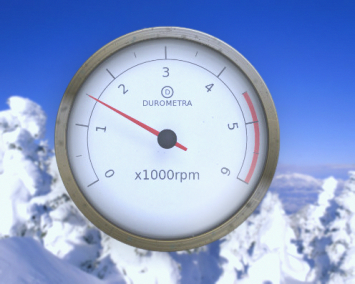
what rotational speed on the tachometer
1500 rpm
